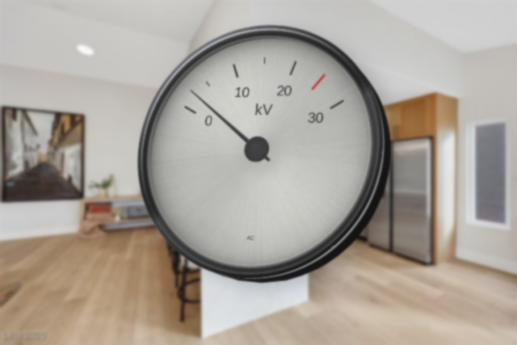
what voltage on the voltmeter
2.5 kV
